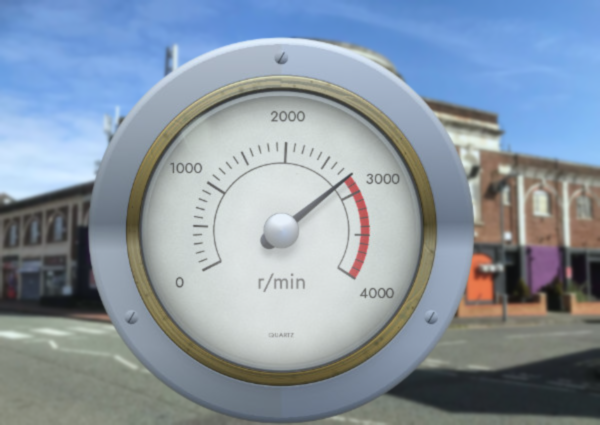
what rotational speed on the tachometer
2800 rpm
